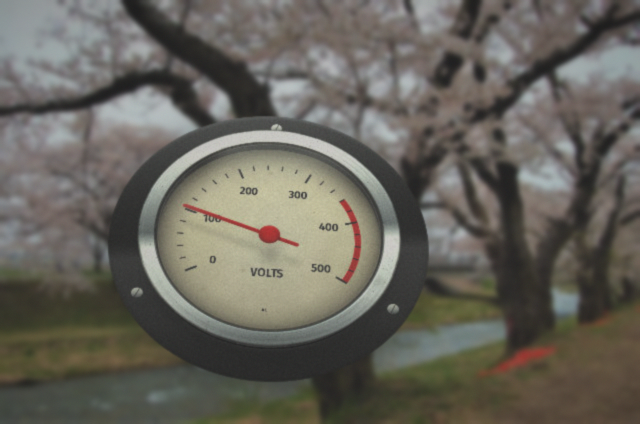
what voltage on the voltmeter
100 V
